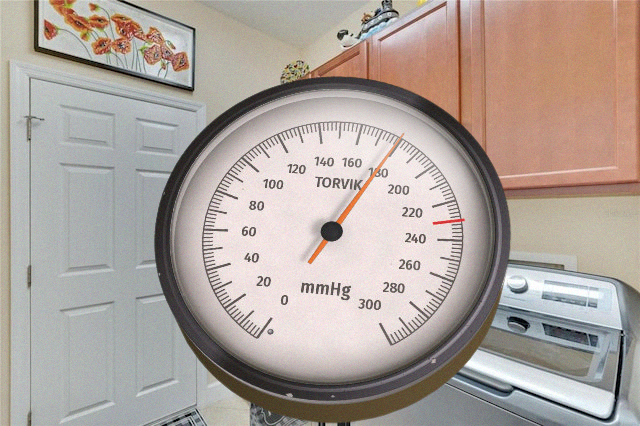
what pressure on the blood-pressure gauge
180 mmHg
